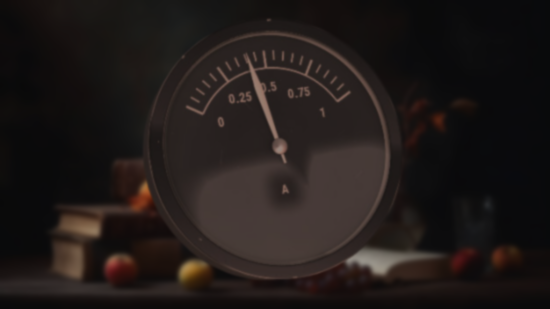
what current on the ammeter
0.4 A
